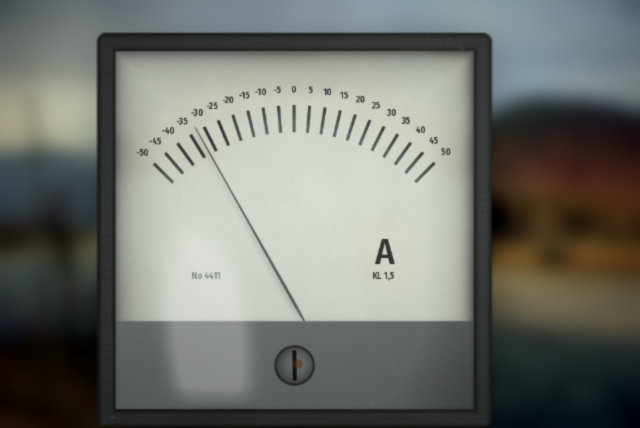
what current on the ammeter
-32.5 A
